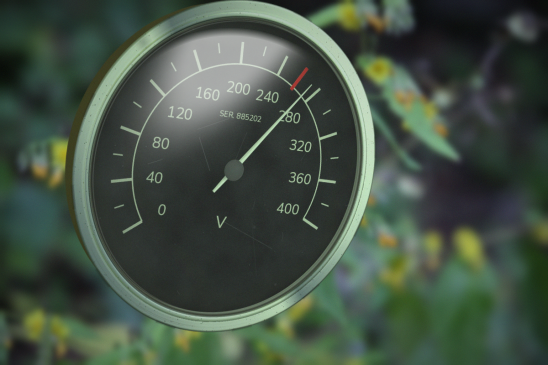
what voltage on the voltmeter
270 V
